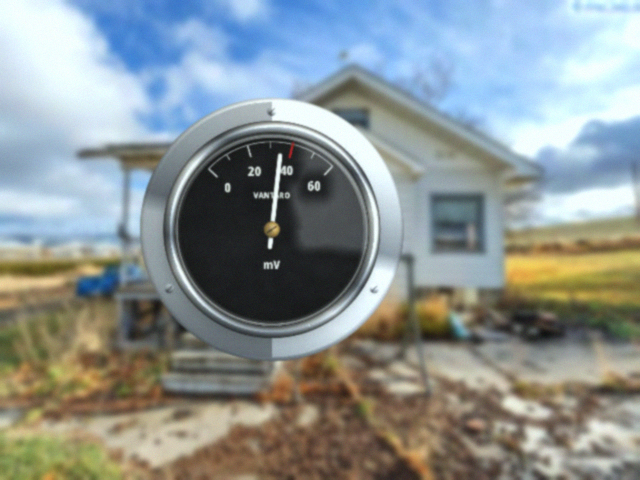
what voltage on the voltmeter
35 mV
